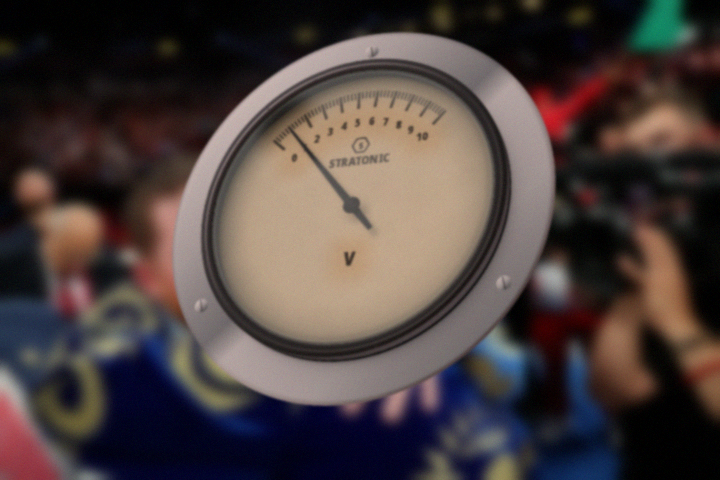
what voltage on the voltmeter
1 V
